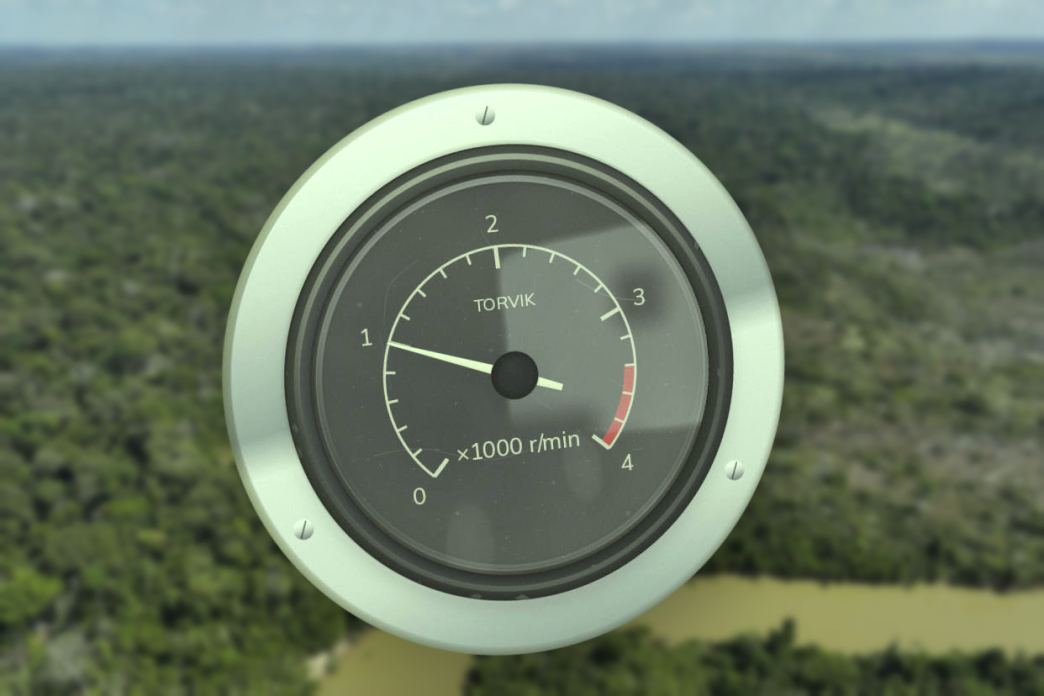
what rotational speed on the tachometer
1000 rpm
